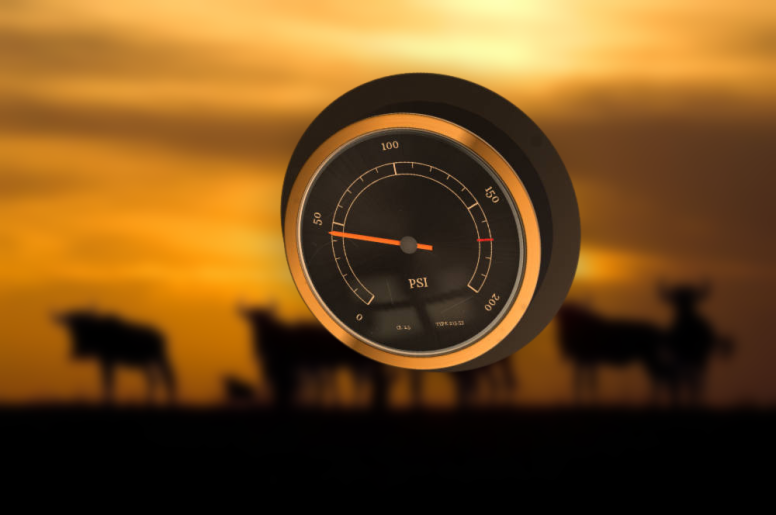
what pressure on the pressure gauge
45 psi
